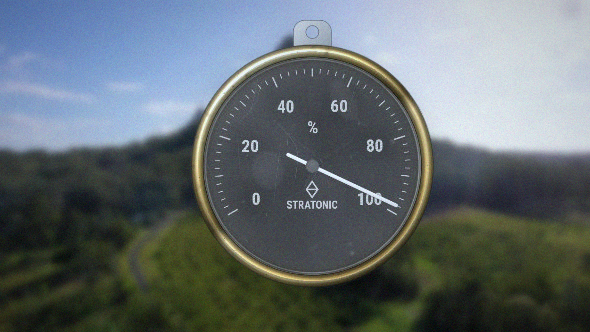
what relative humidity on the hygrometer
98 %
